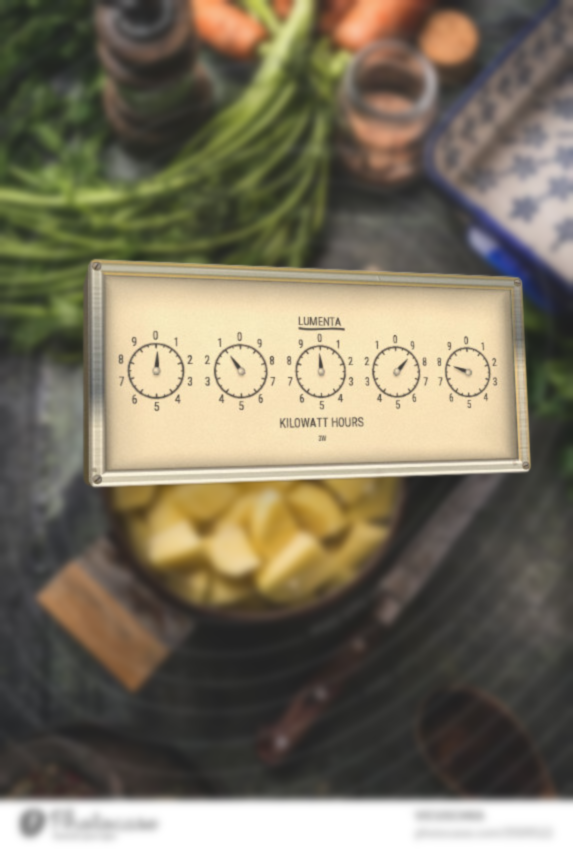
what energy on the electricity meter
988 kWh
